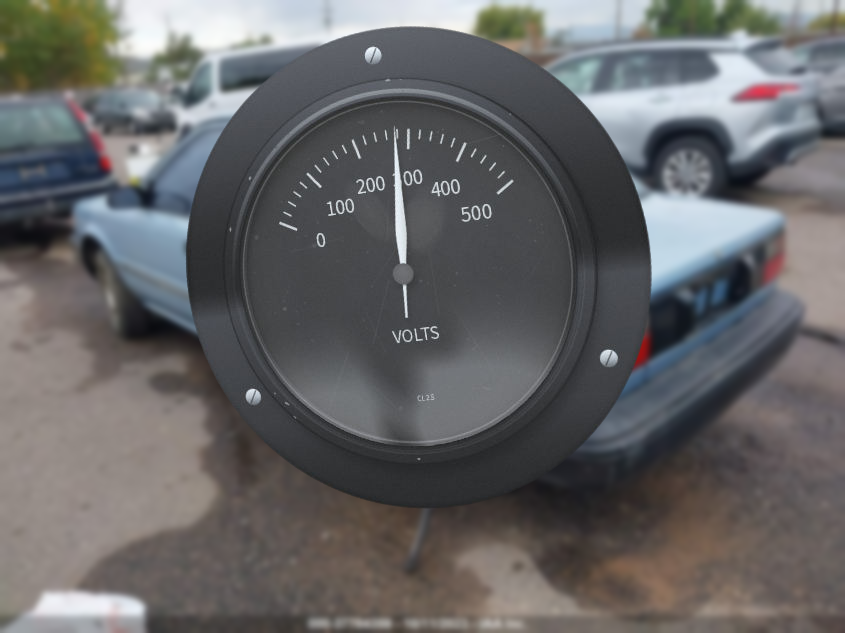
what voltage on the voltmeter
280 V
